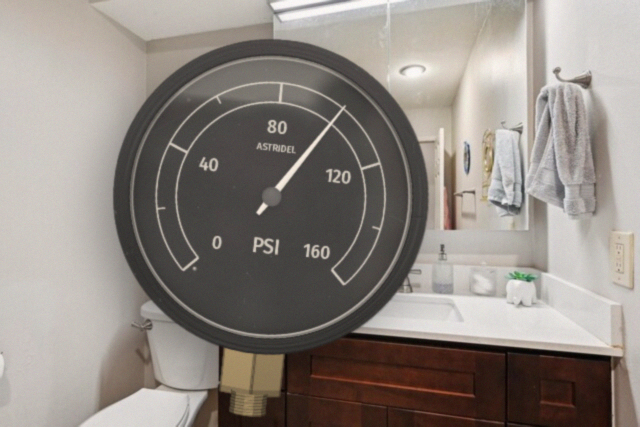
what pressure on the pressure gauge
100 psi
